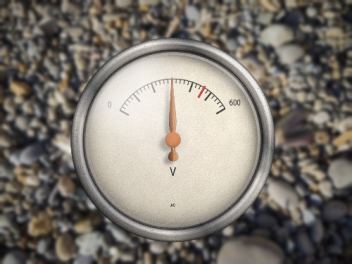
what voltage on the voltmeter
300 V
